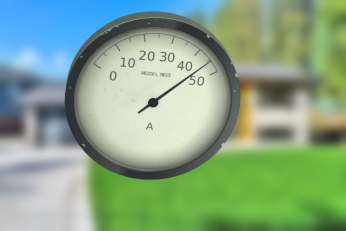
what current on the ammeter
45 A
